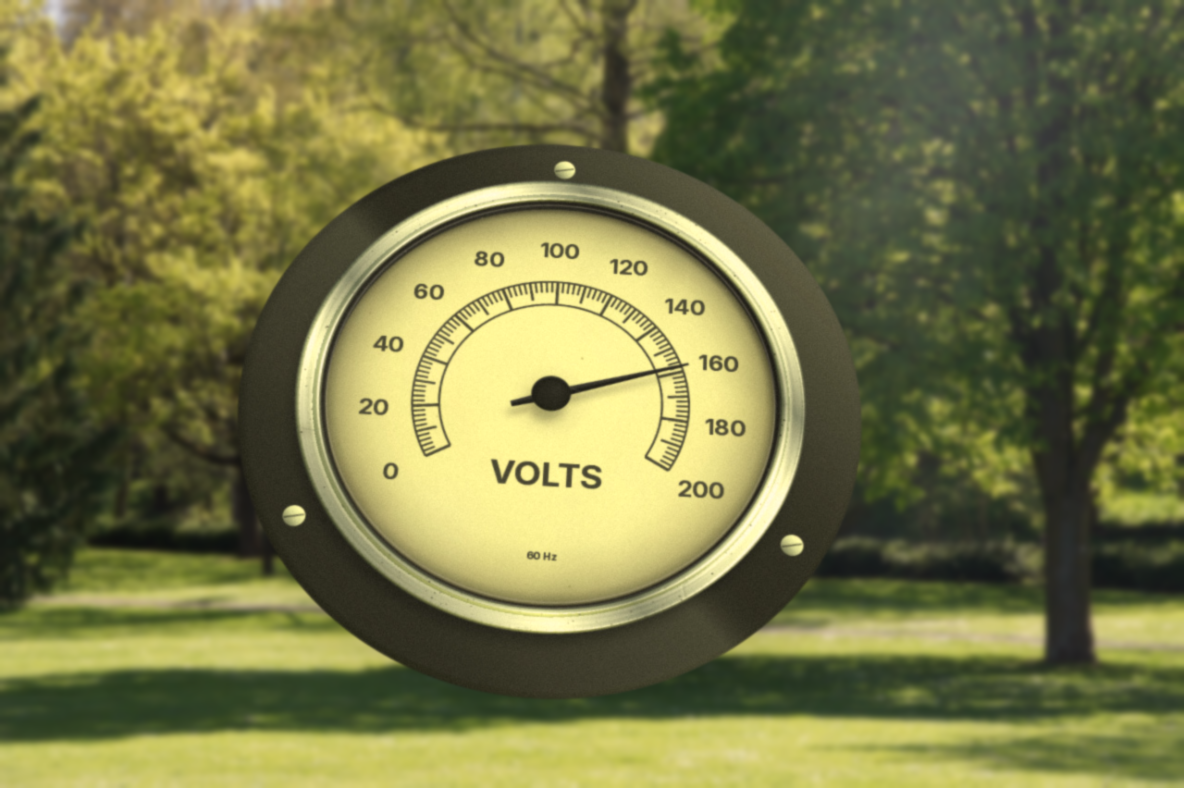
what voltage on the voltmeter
160 V
